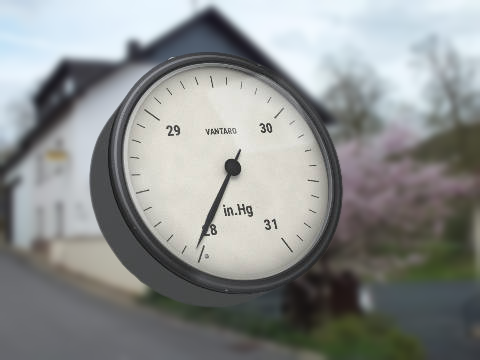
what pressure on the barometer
28.05 inHg
